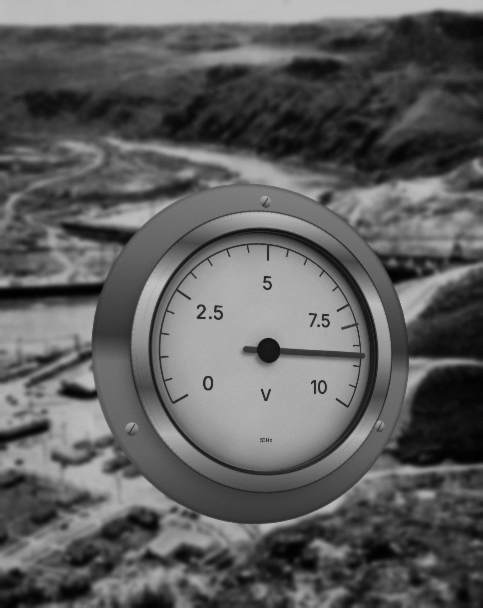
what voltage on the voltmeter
8.75 V
